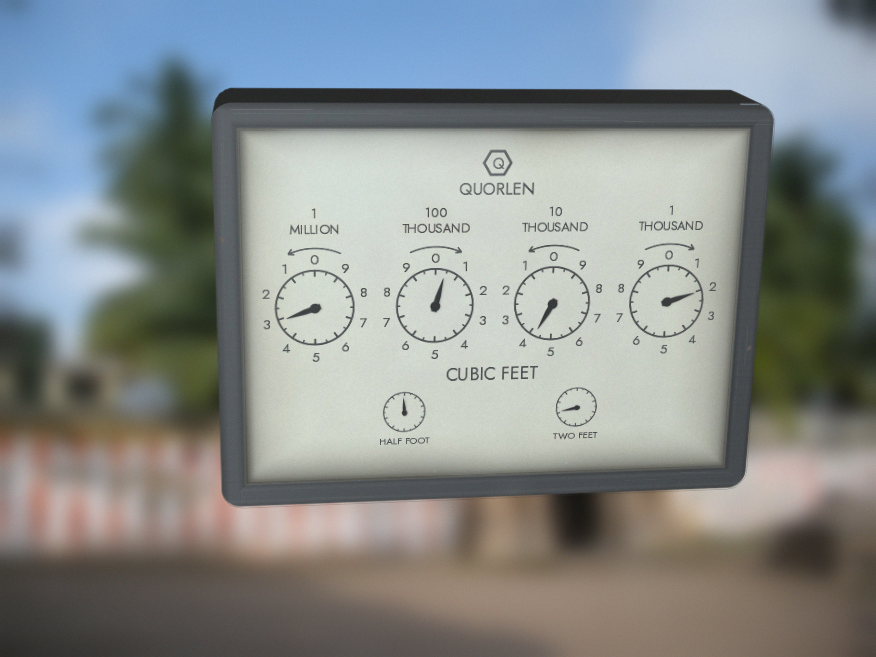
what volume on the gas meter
304200 ft³
